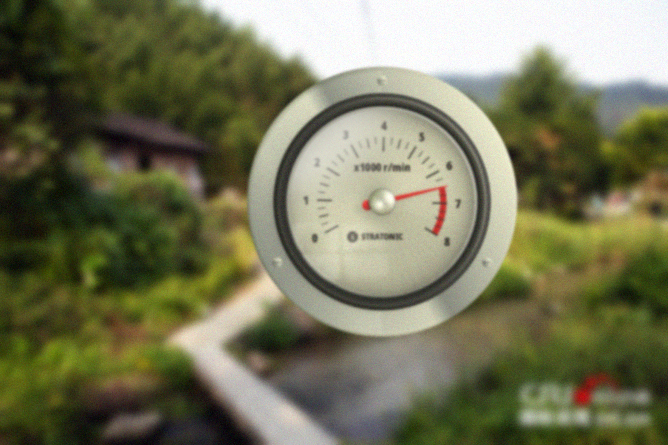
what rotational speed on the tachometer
6500 rpm
